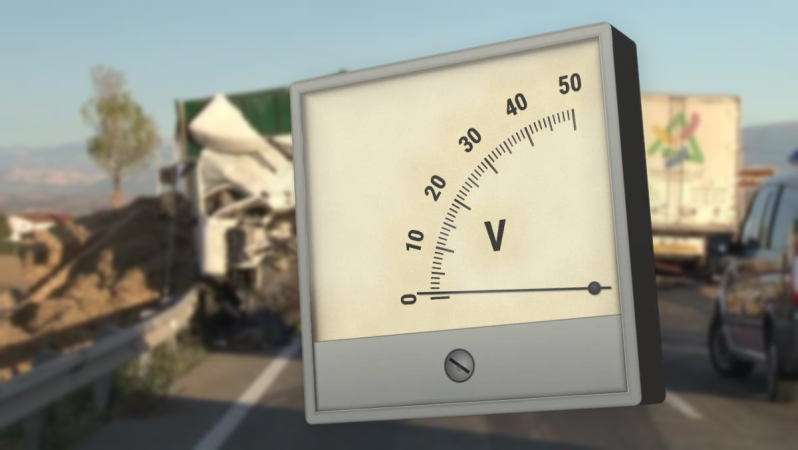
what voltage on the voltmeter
1 V
